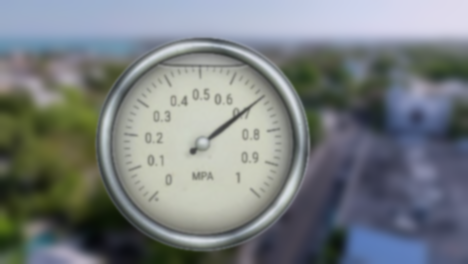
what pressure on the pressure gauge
0.7 MPa
